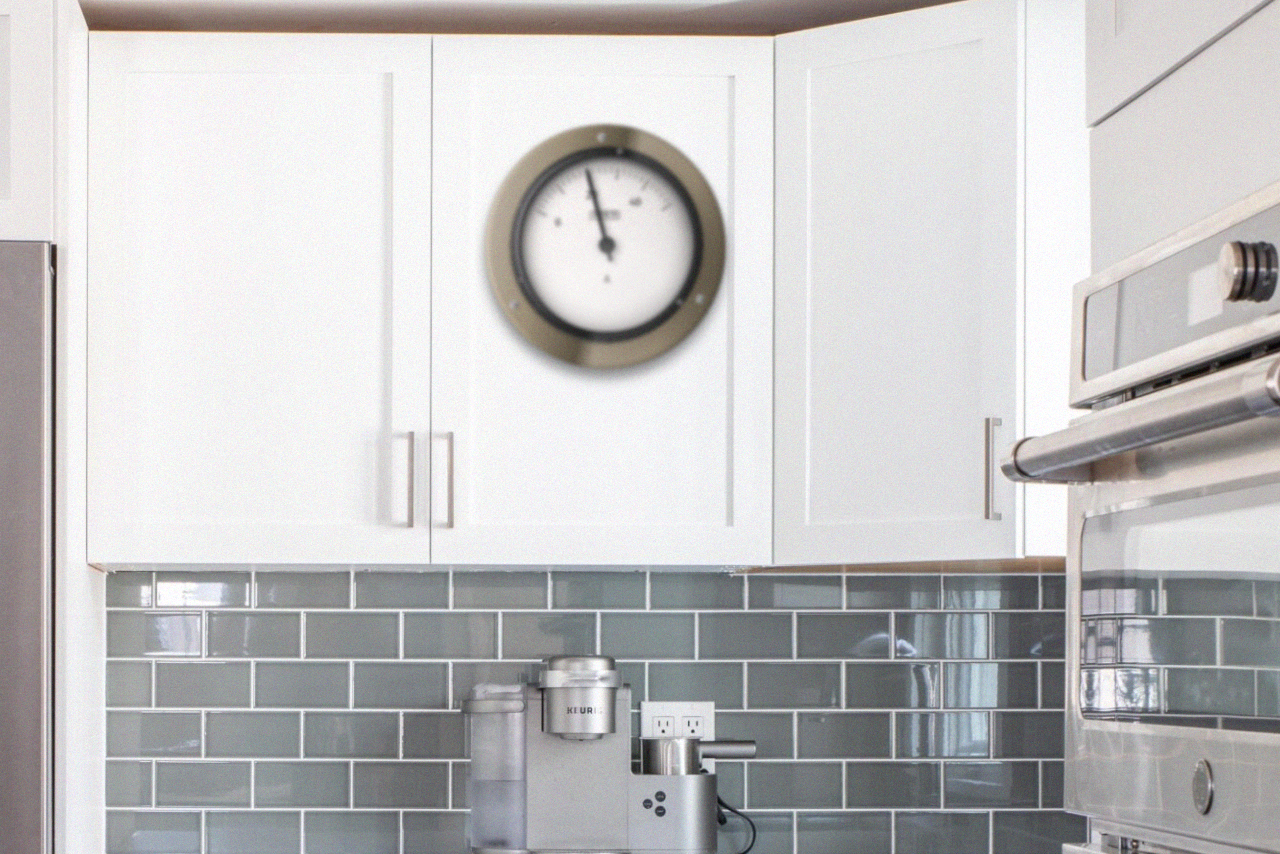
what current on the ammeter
20 A
